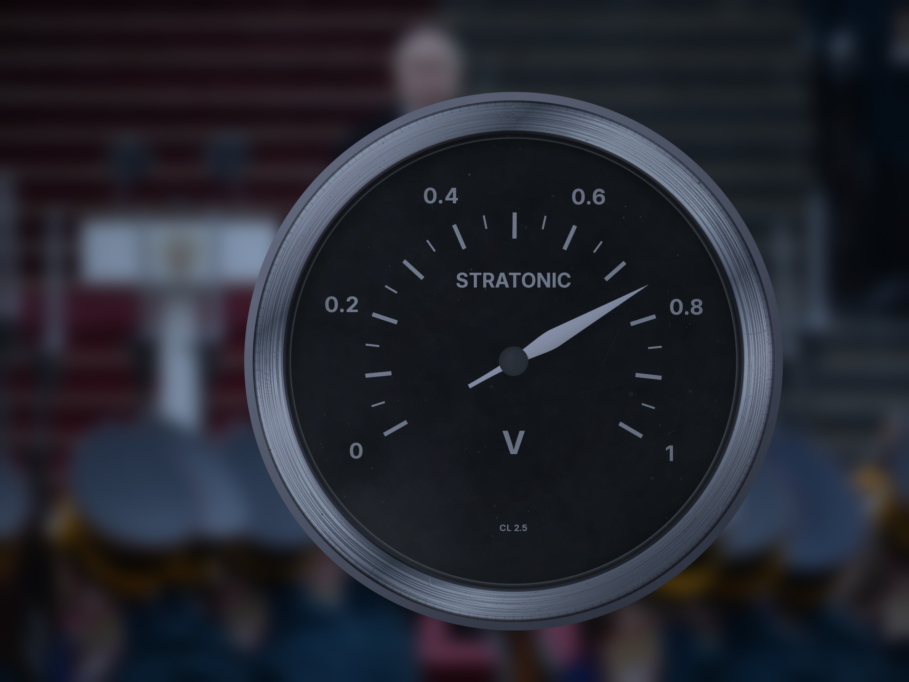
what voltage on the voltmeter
0.75 V
